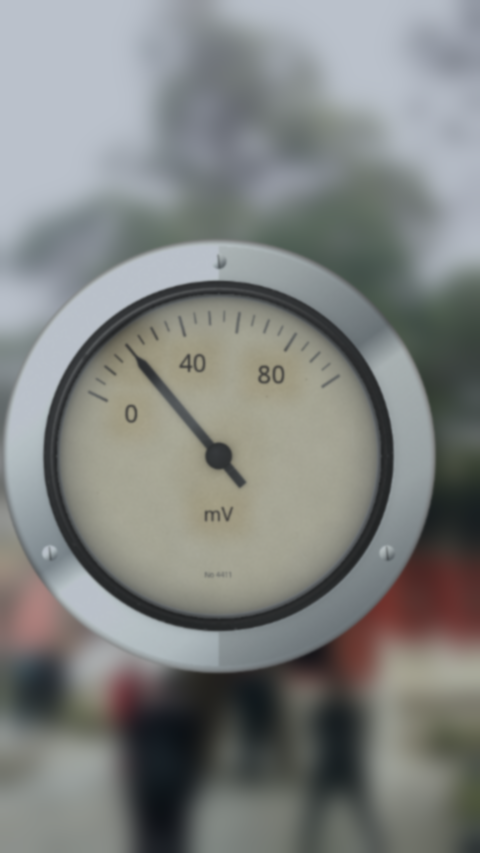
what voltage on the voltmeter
20 mV
